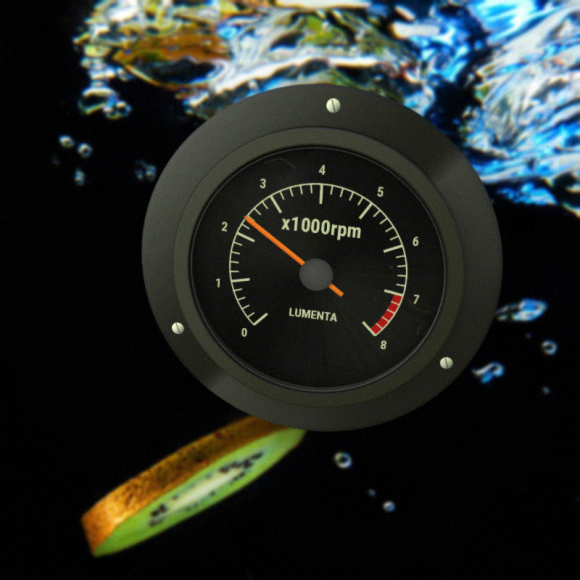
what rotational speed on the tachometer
2400 rpm
